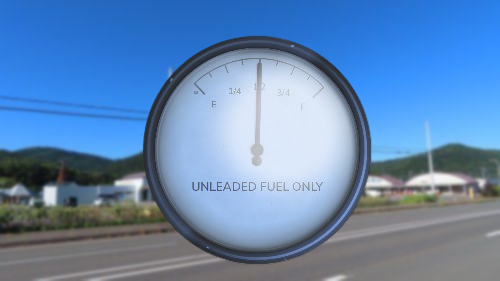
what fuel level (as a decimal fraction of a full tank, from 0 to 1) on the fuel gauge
0.5
